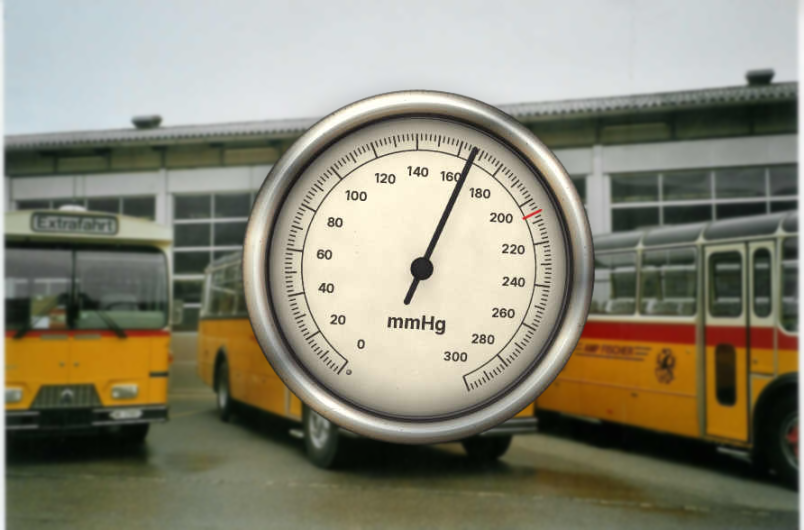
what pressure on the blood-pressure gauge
166 mmHg
